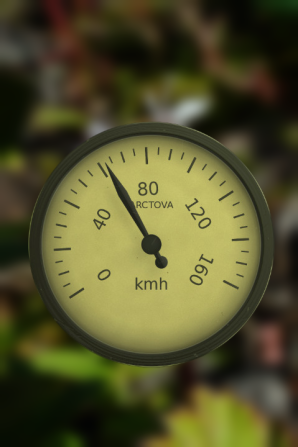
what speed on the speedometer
62.5 km/h
